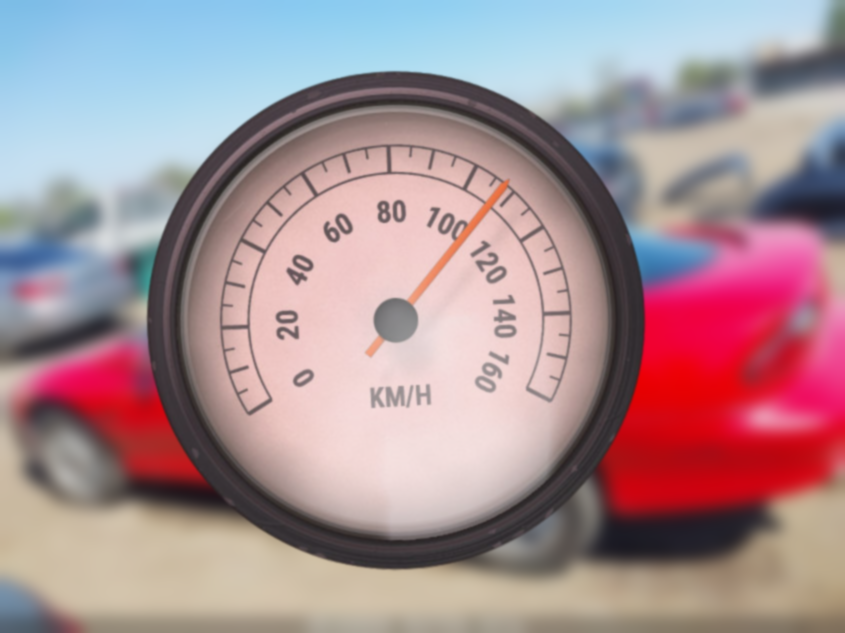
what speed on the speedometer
107.5 km/h
